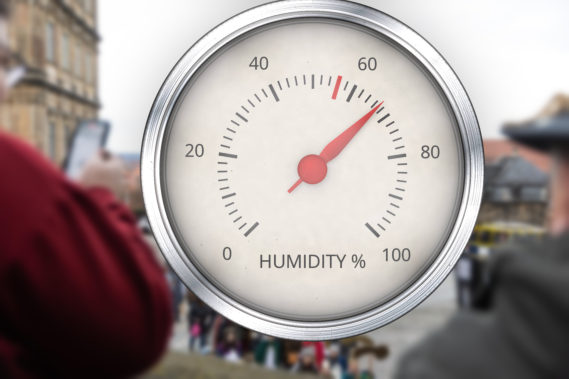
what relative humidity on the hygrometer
67 %
